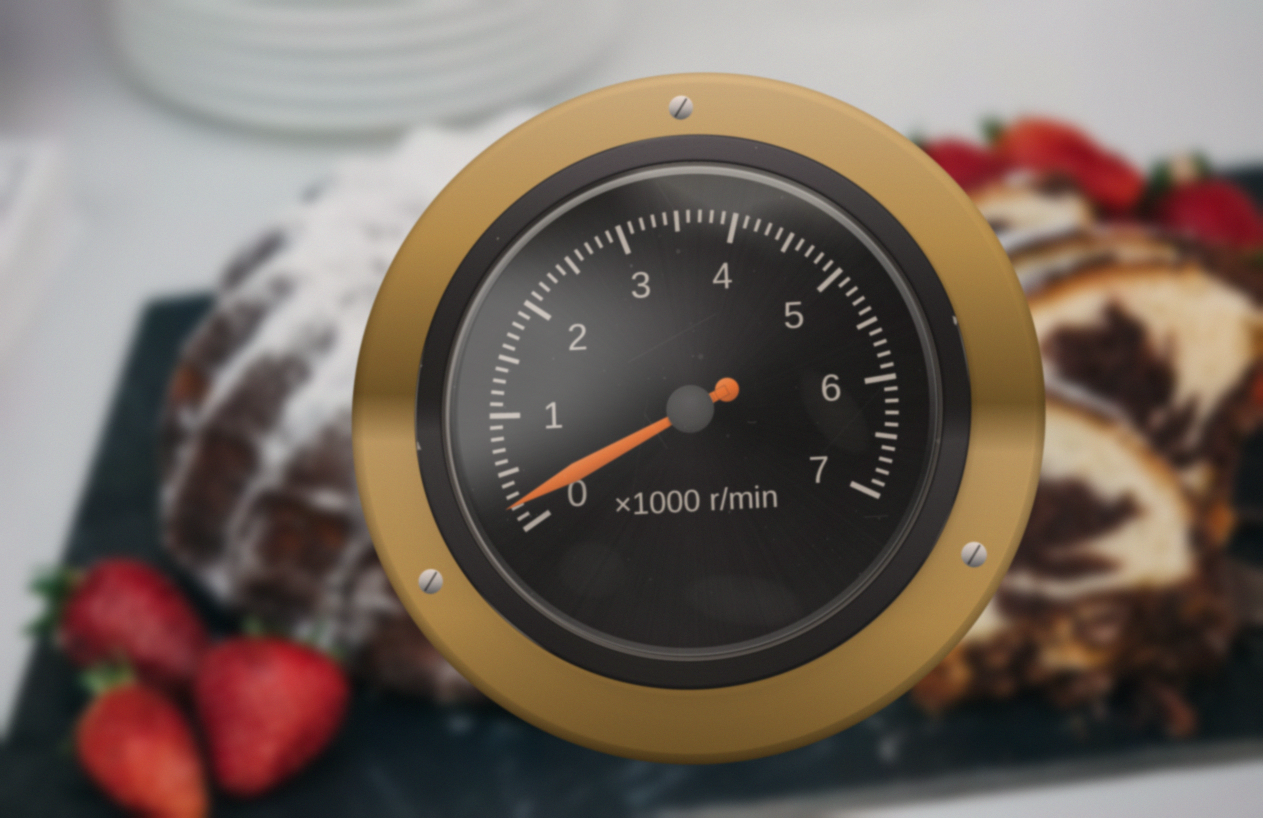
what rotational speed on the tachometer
200 rpm
